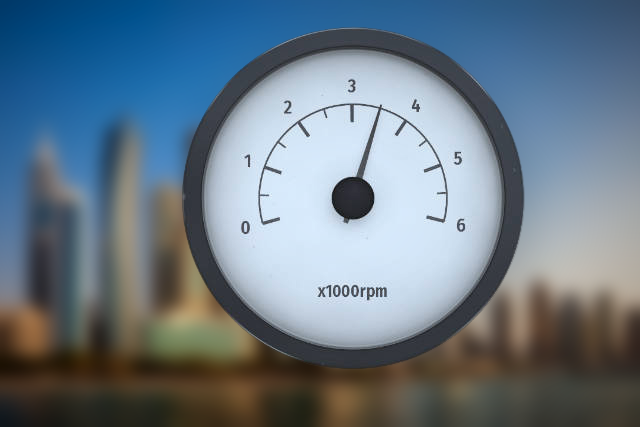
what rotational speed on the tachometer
3500 rpm
